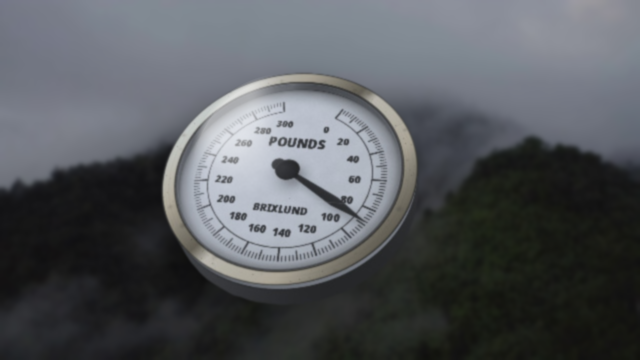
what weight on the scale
90 lb
